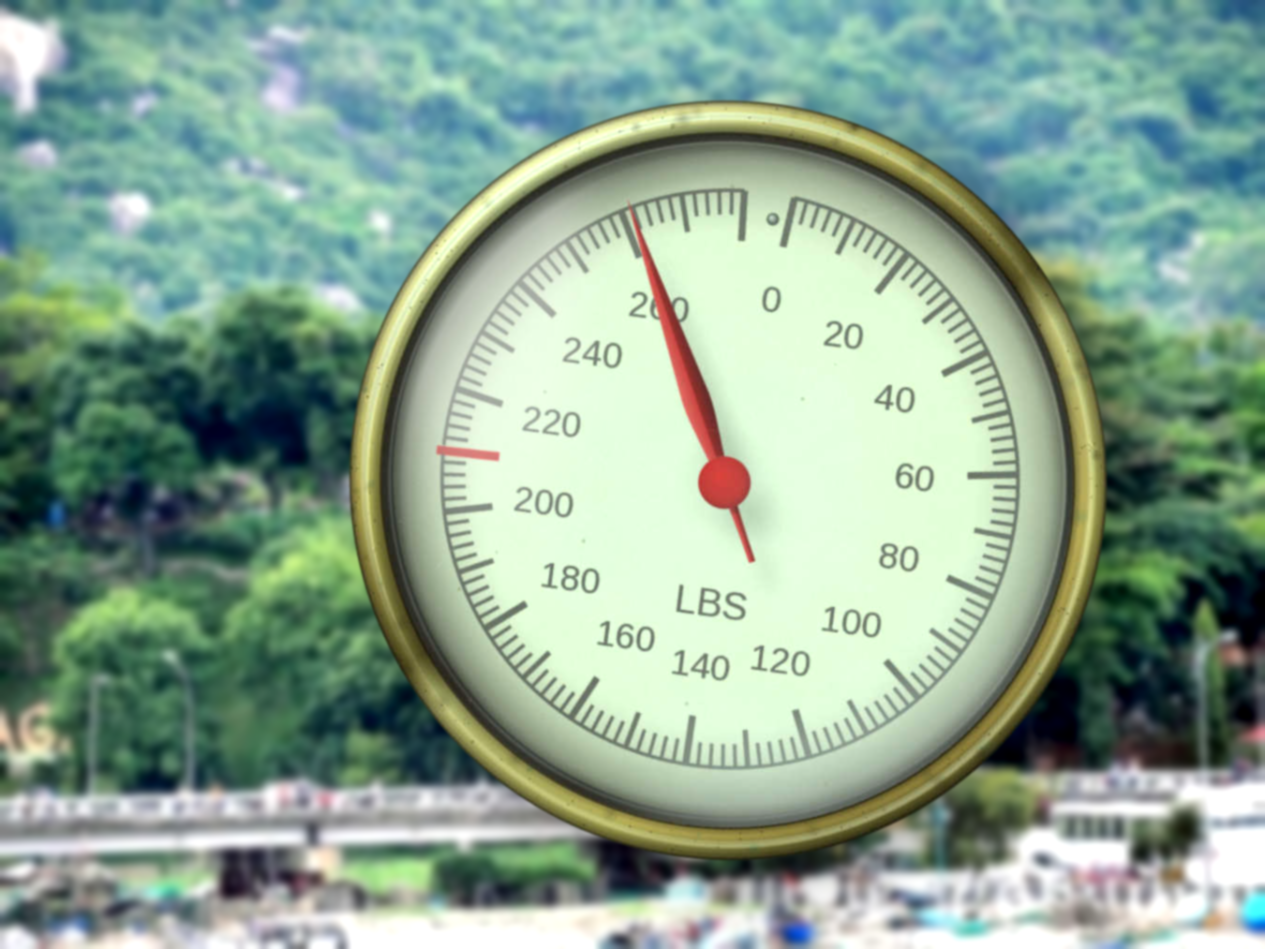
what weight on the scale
262 lb
